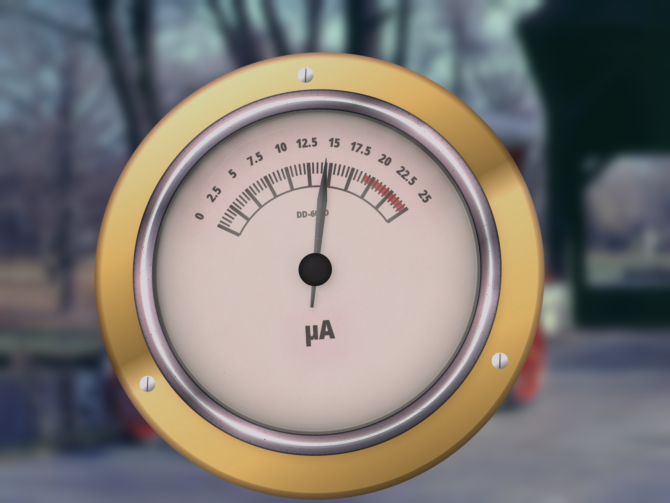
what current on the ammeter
14.5 µA
